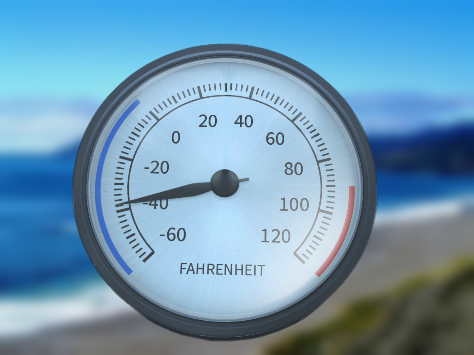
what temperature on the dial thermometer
-38 °F
